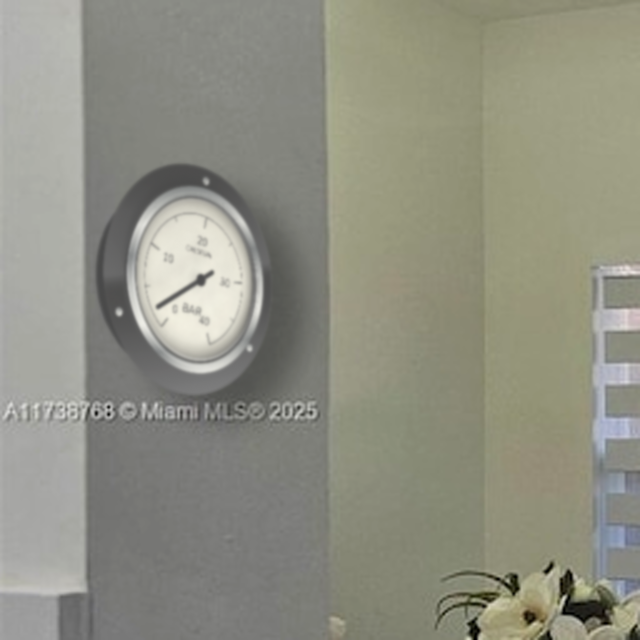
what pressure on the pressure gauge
2.5 bar
